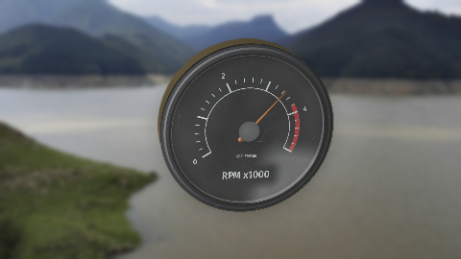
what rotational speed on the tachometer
3400 rpm
